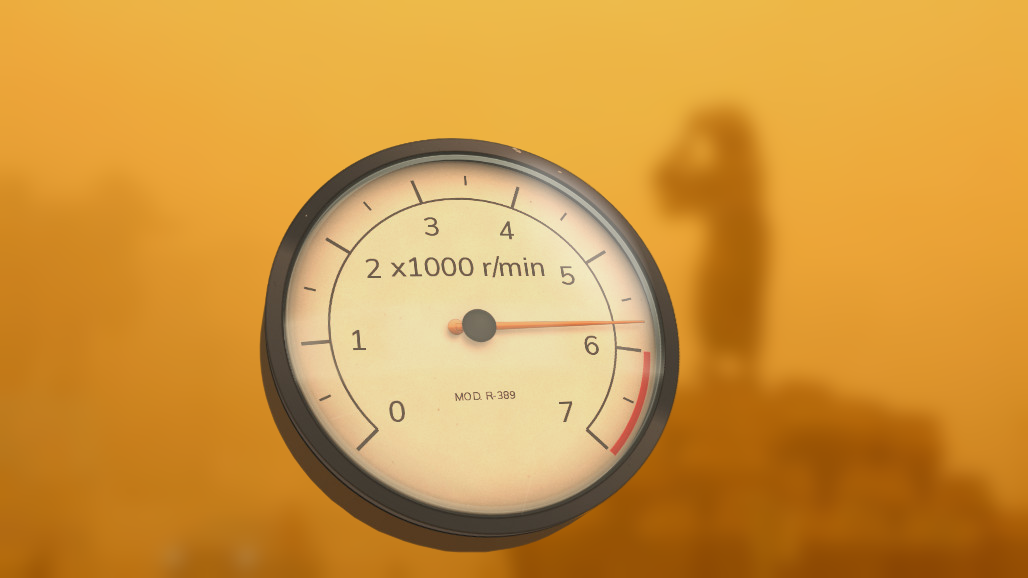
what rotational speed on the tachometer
5750 rpm
